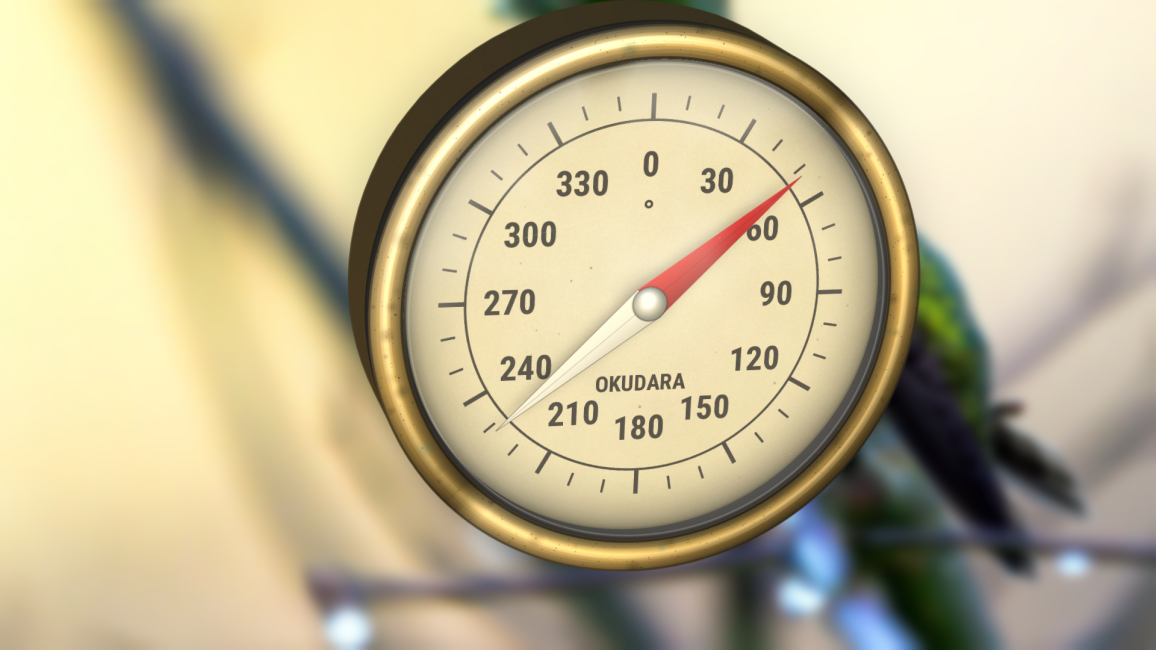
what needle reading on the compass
50 °
